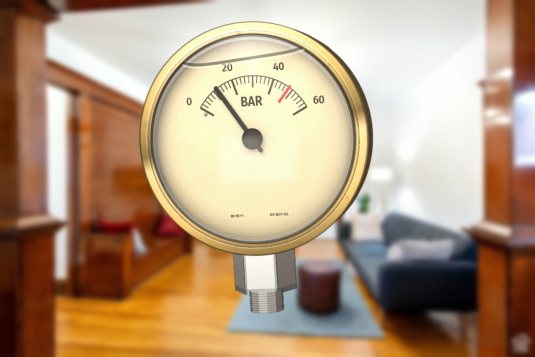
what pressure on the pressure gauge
12 bar
